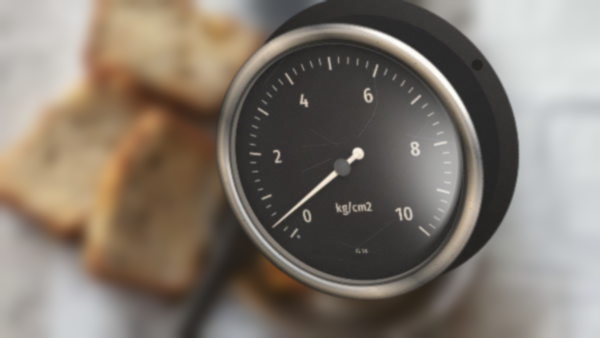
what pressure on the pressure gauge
0.4 kg/cm²
